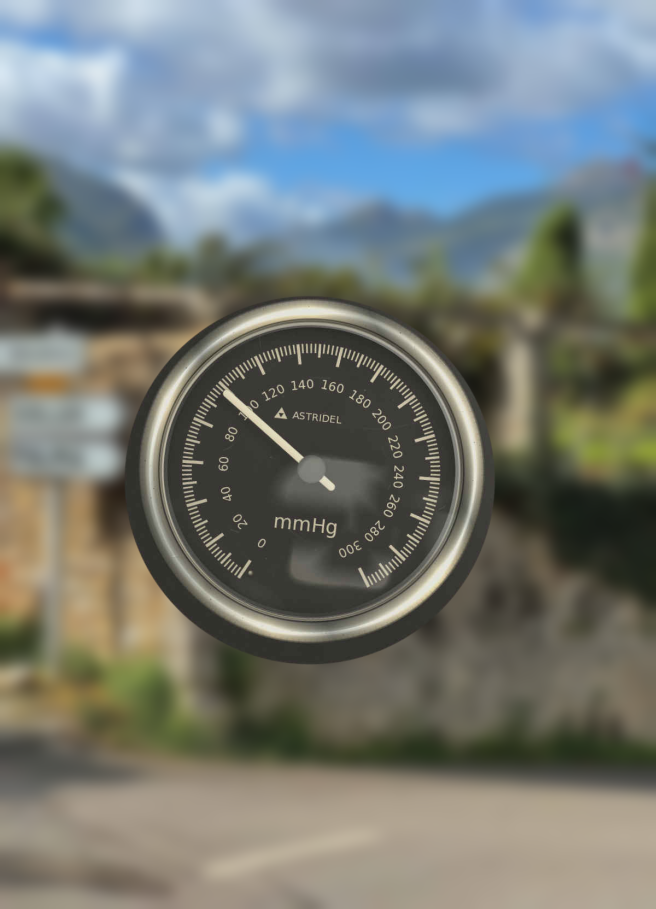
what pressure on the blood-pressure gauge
98 mmHg
